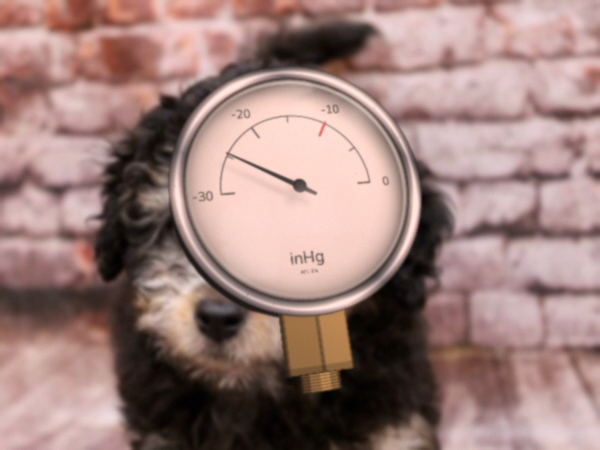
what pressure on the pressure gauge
-25 inHg
